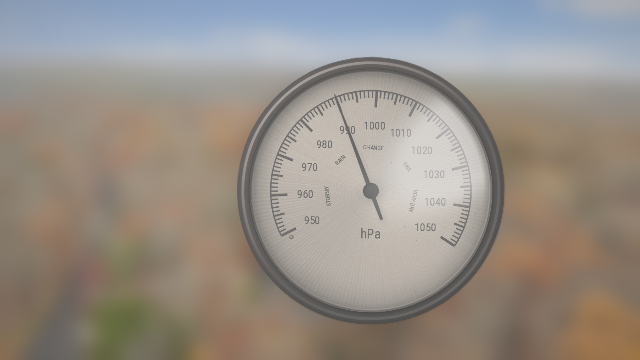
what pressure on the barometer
990 hPa
